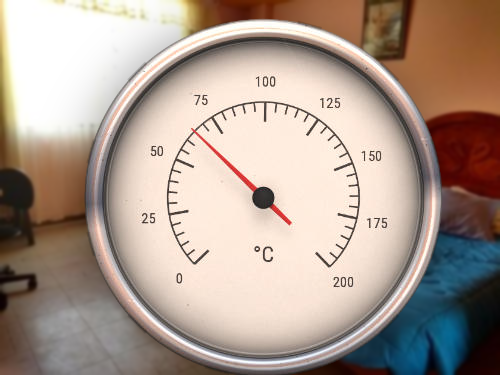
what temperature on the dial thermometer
65 °C
